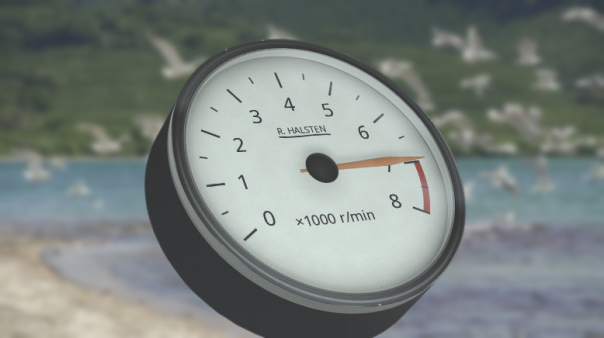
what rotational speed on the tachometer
7000 rpm
